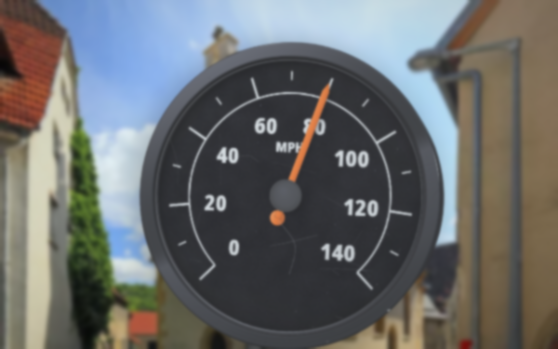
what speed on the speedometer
80 mph
